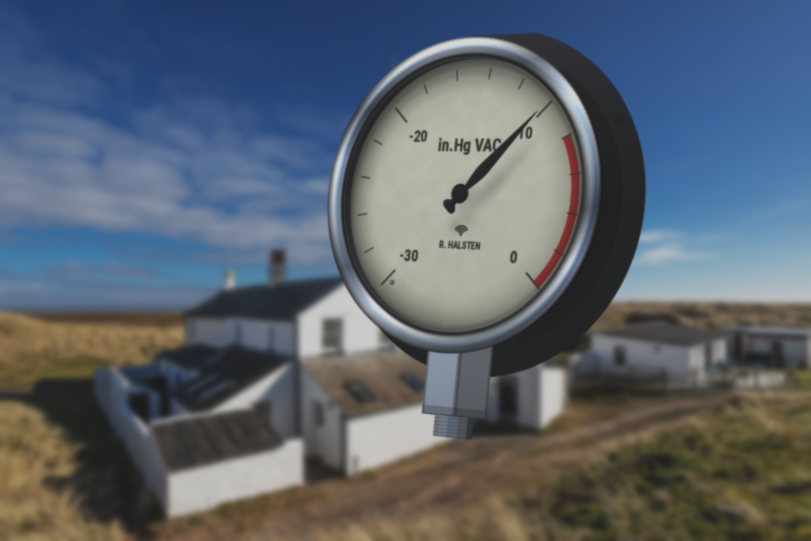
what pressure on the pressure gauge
-10 inHg
